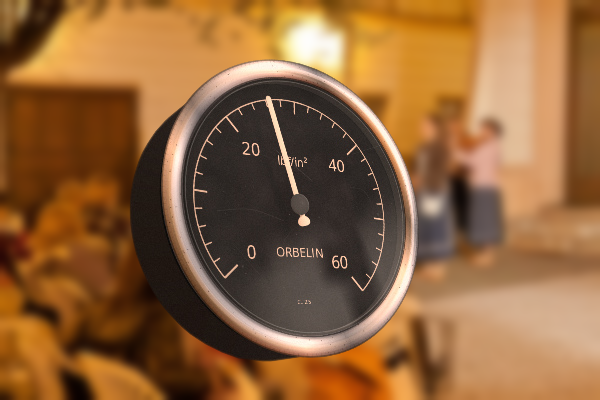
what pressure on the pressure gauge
26 psi
